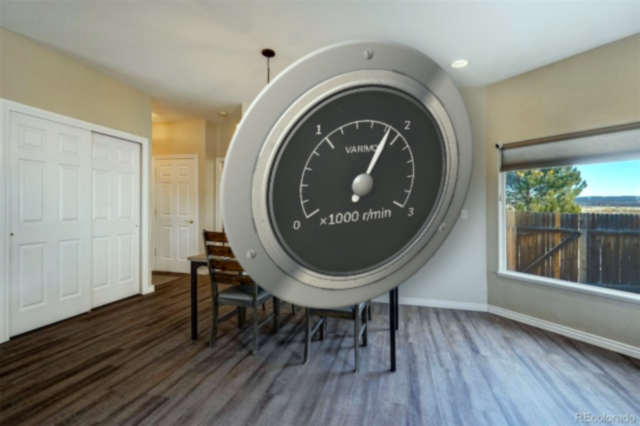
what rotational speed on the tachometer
1800 rpm
